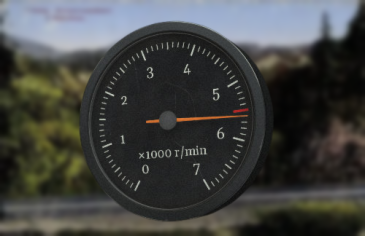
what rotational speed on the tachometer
5600 rpm
